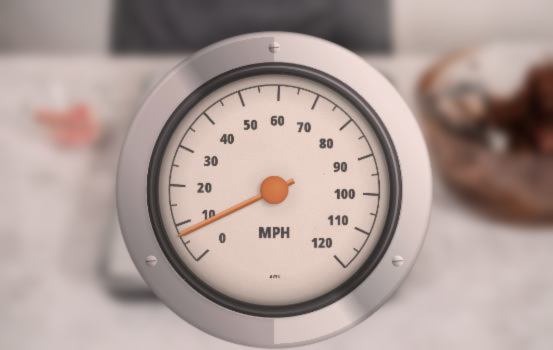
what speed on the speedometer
7.5 mph
